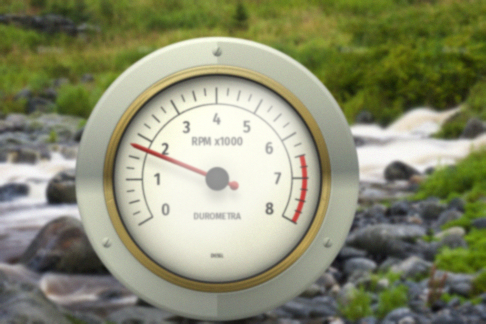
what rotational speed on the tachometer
1750 rpm
